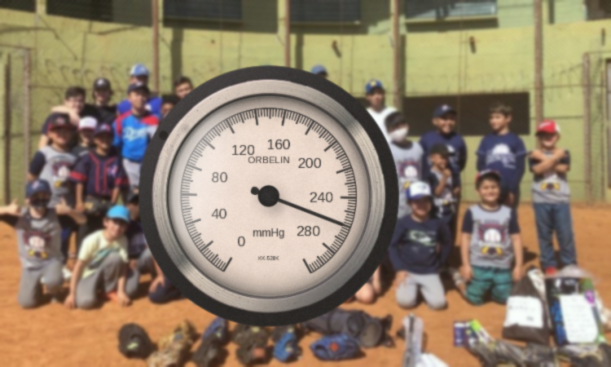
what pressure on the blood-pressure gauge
260 mmHg
